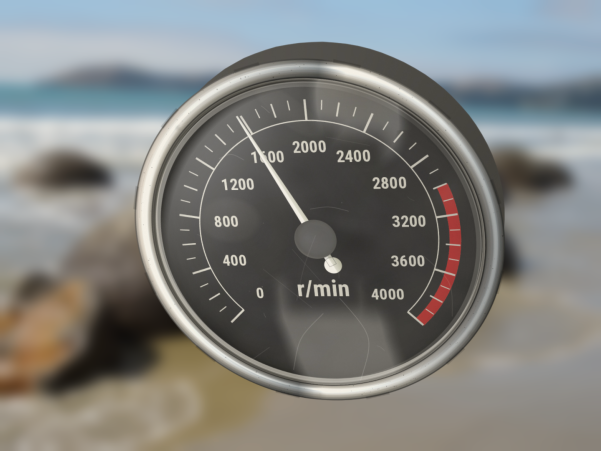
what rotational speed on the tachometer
1600 rpm
